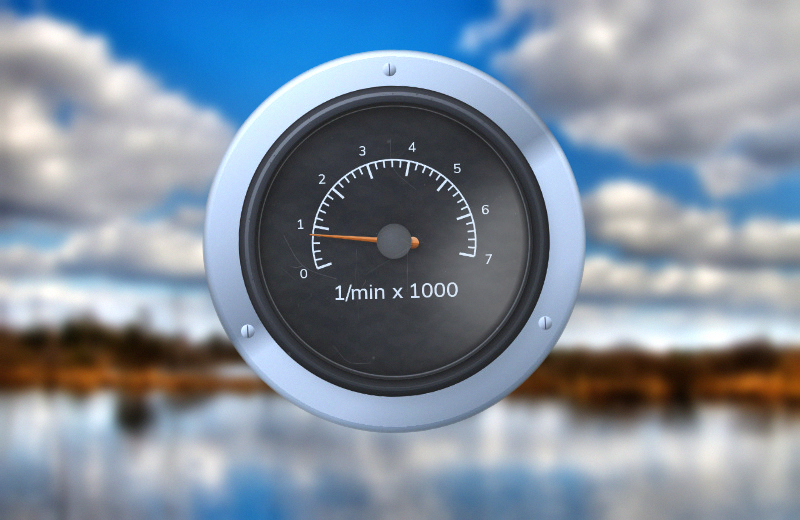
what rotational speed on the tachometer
800 rpm
